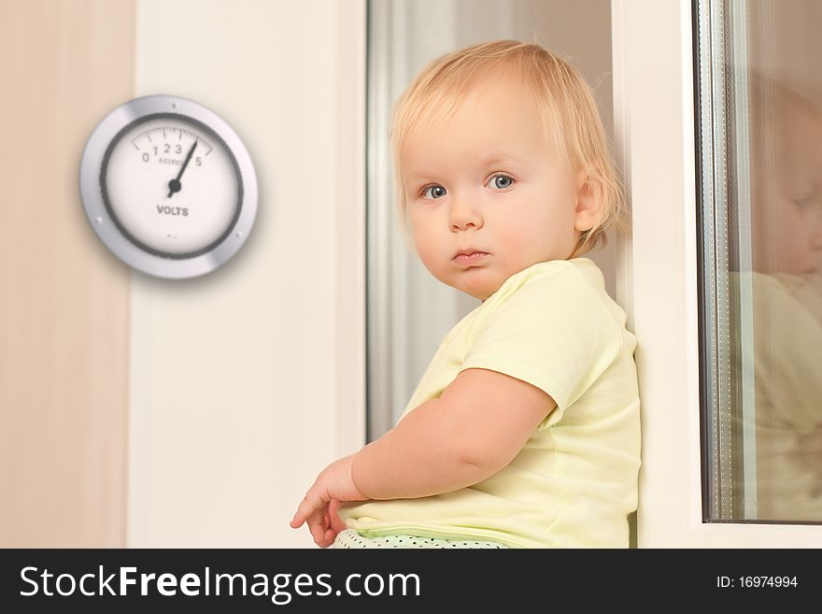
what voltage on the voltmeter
4 V
